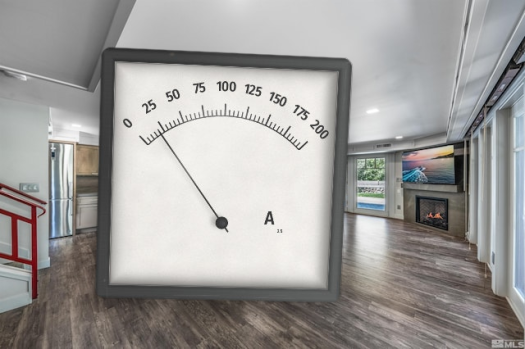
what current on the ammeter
20 A
